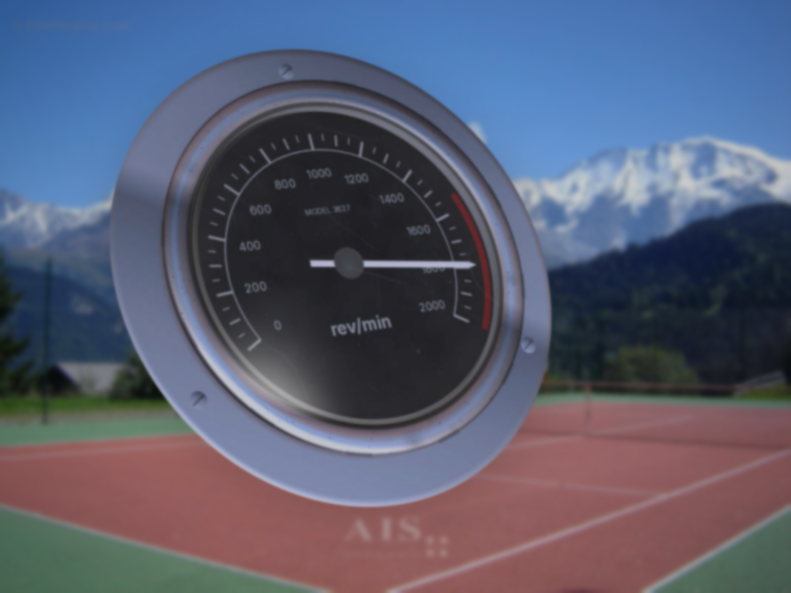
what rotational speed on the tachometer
1800 rpm
